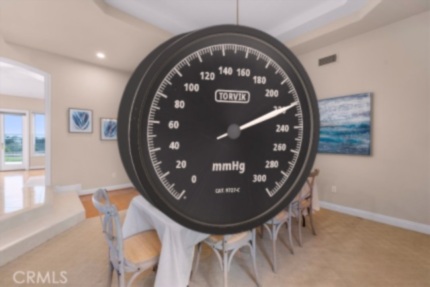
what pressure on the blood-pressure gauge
220 mmHg
